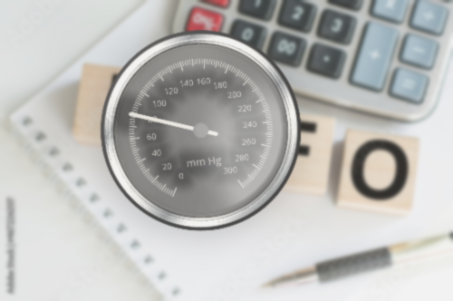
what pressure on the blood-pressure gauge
80 mmHg
